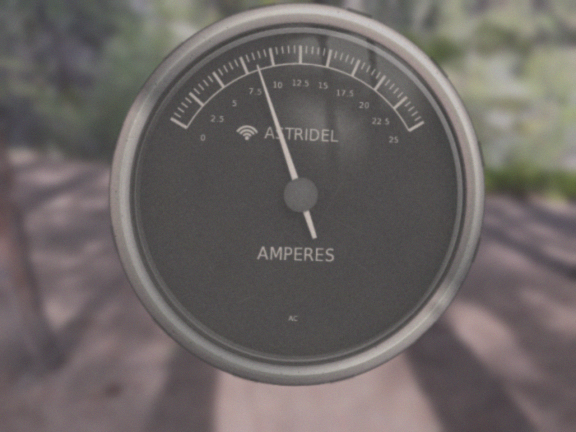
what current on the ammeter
8.5 A
